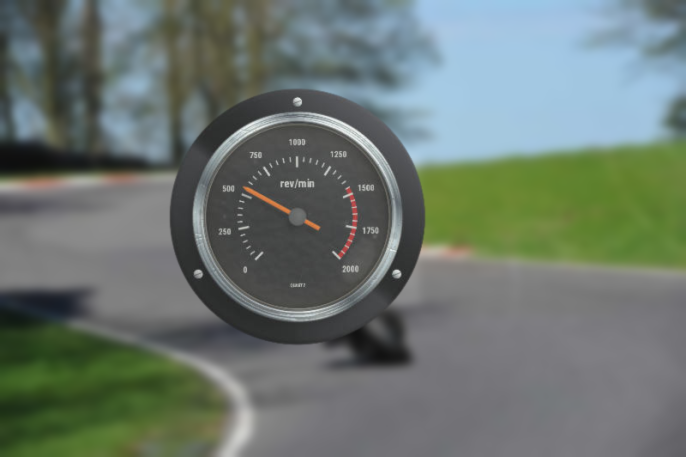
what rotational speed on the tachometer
550 rpm
